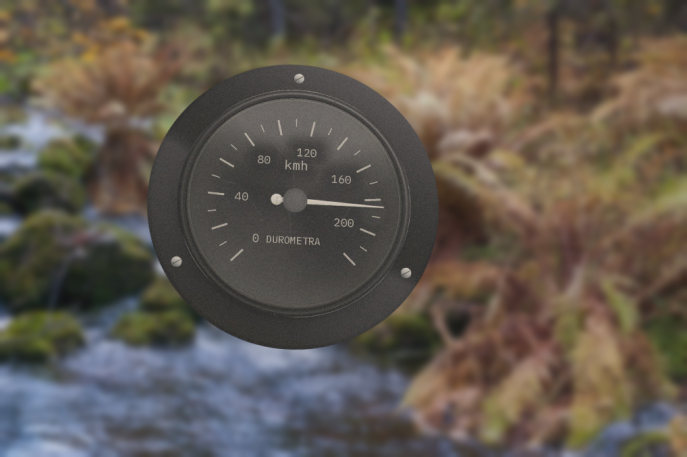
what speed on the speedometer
185 km/h
